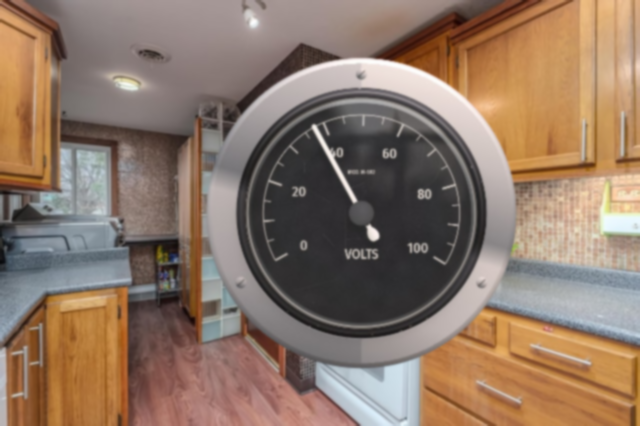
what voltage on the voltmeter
37.5 V
